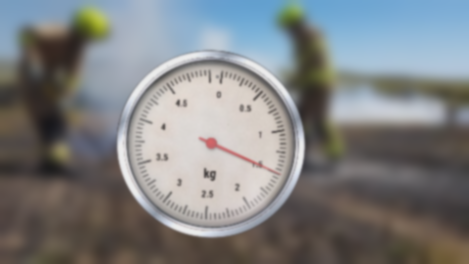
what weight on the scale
1.5 kg
